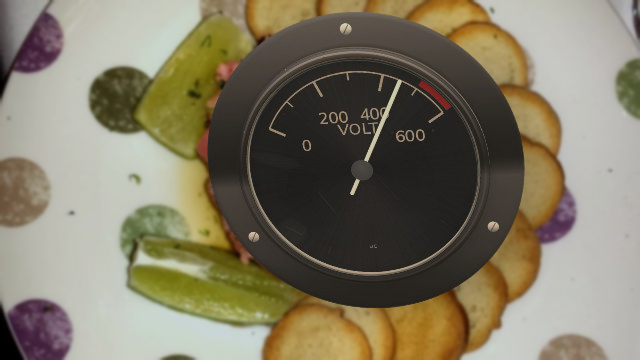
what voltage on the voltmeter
450 V
